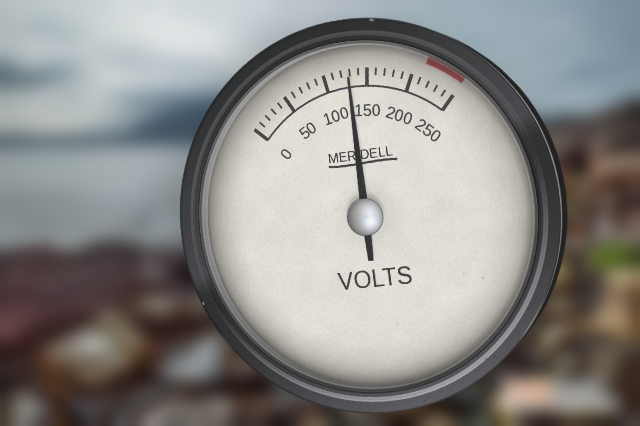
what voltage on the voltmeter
130 V
